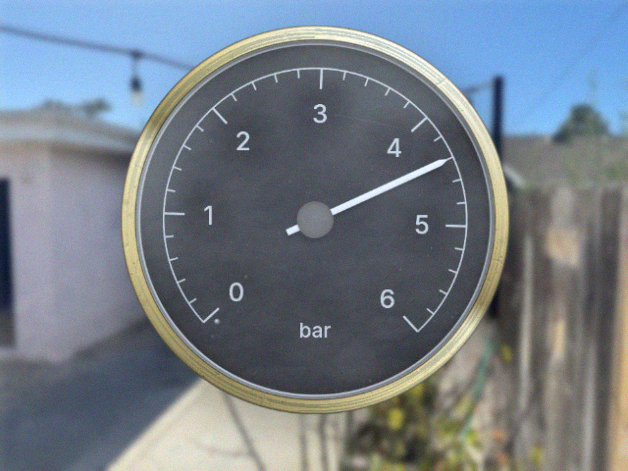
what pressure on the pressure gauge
4.4 bar
